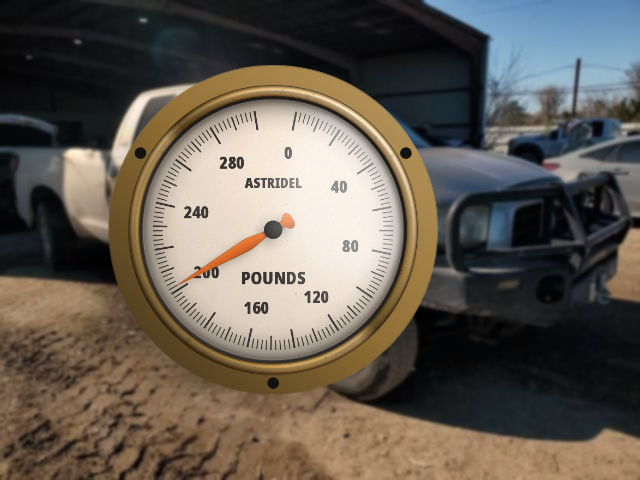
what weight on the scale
202 lb
